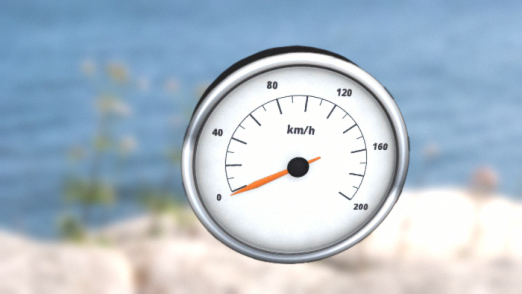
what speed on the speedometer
0 km/h
